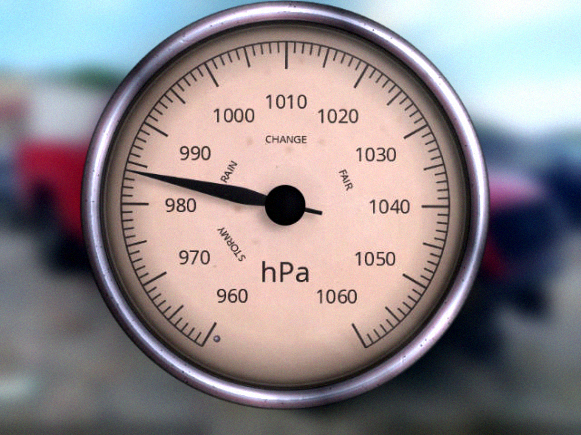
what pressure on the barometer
984 hPa
